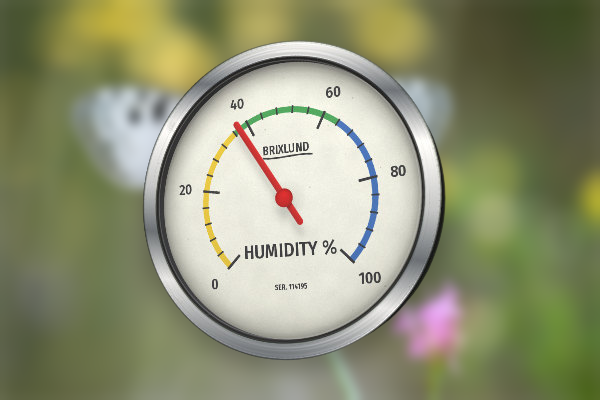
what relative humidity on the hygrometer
38 %
